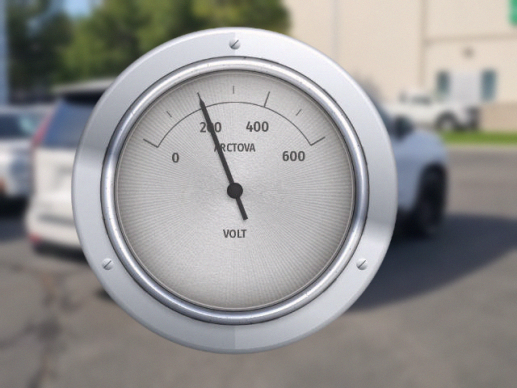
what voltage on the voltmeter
200 V
